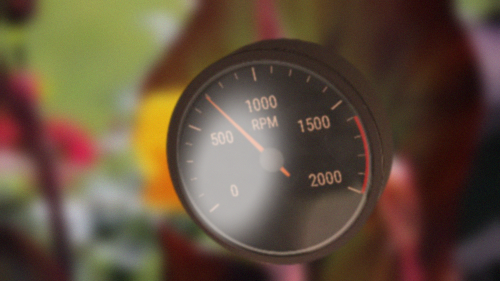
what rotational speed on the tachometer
700 rpm
